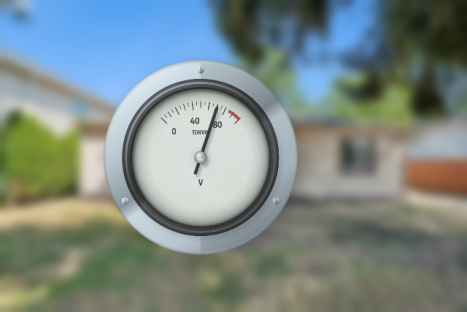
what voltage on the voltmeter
70 V
